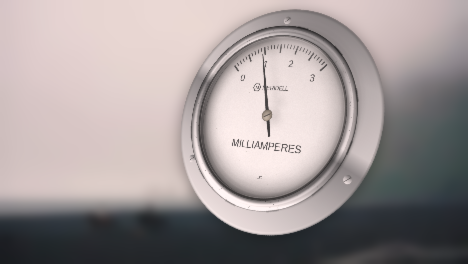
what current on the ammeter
1 mA
